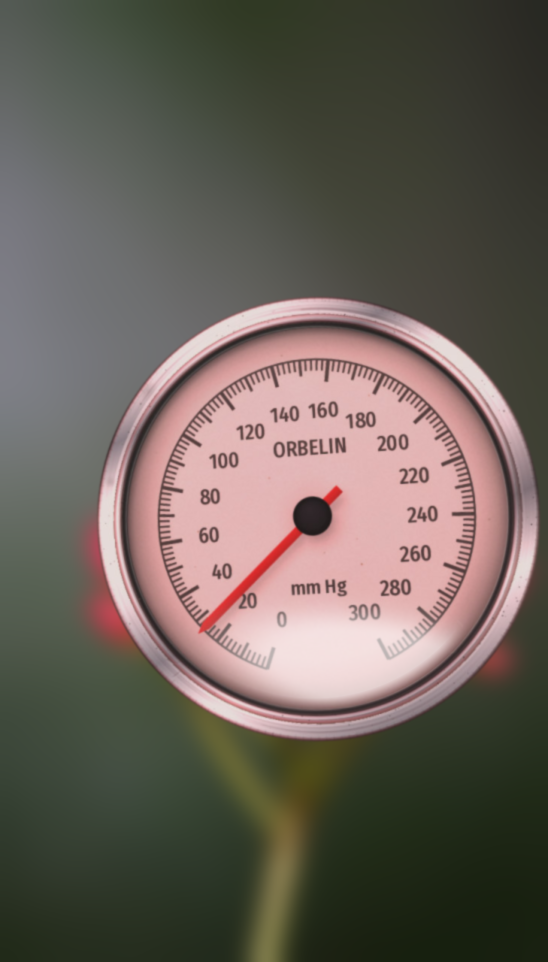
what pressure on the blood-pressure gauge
26 mmHg
